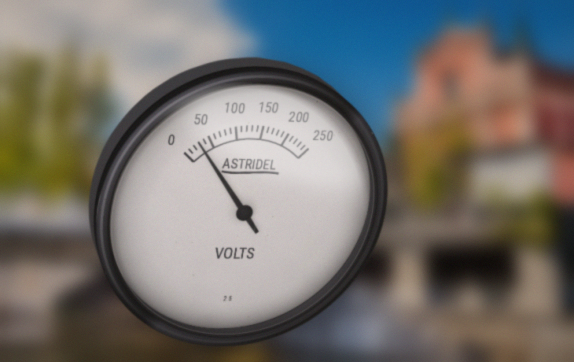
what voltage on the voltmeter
30 V
